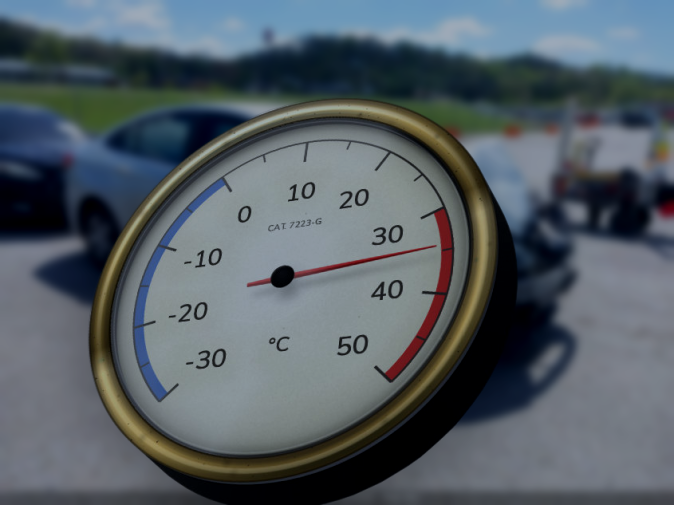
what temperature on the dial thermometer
35 °C
